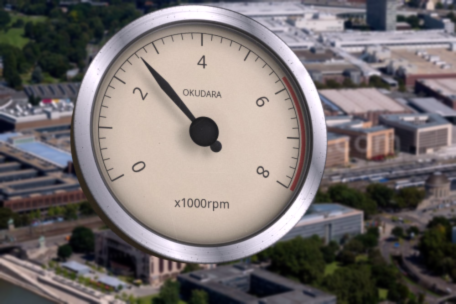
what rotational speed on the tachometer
2600 rpm
